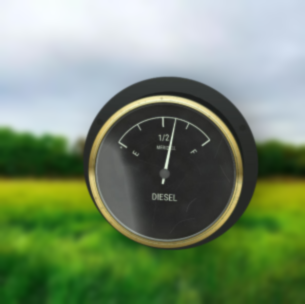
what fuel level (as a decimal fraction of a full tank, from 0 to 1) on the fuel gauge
0.625
